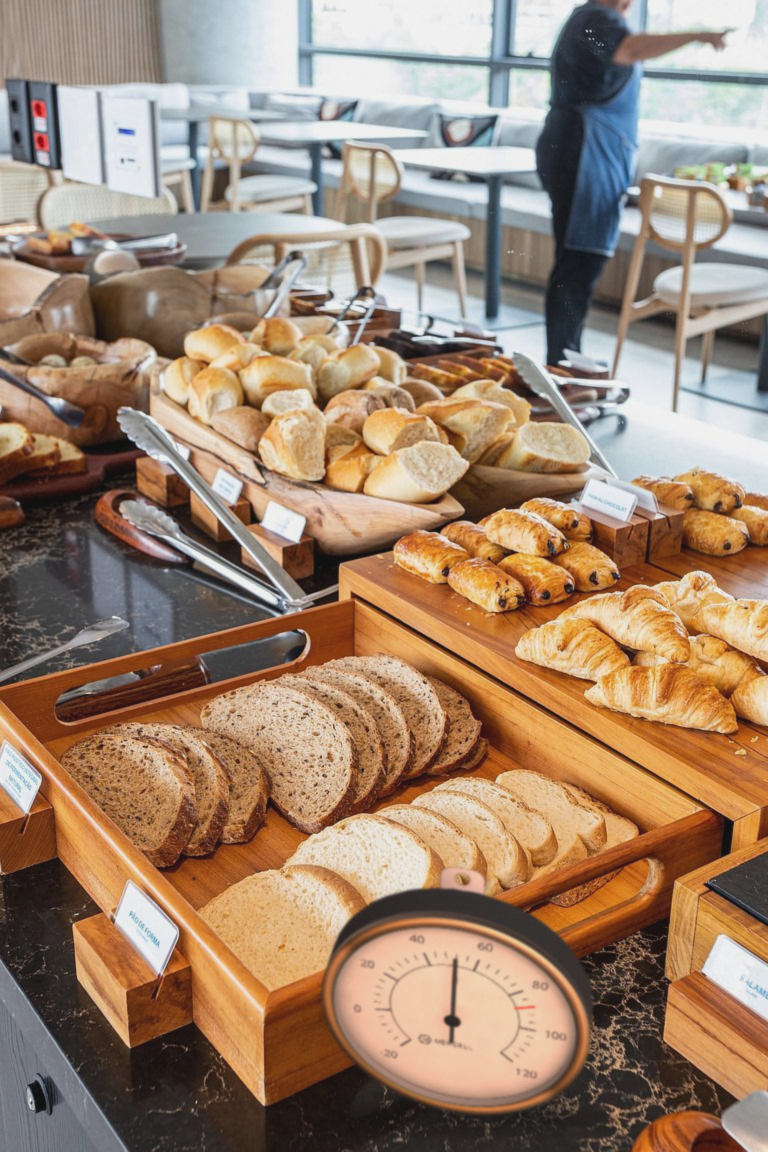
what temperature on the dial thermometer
52 °F
